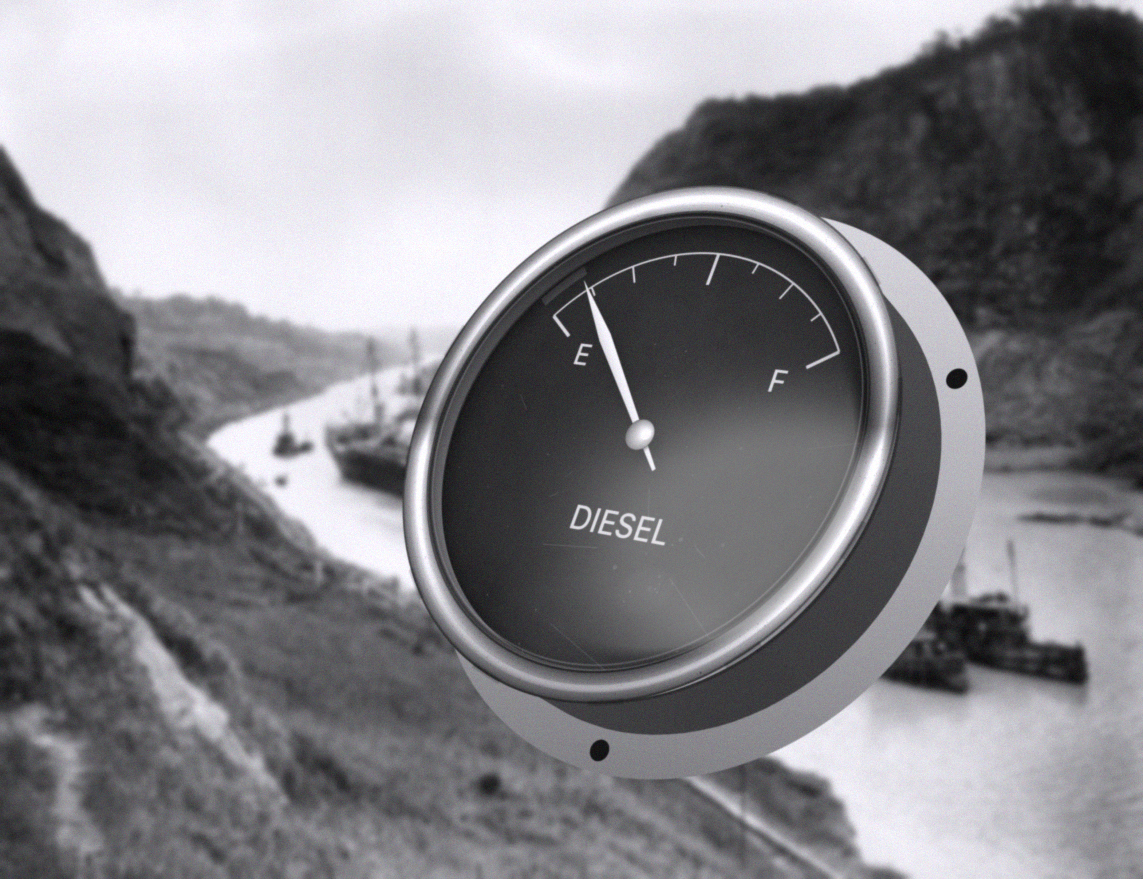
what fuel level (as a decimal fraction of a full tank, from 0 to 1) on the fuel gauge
0.125
